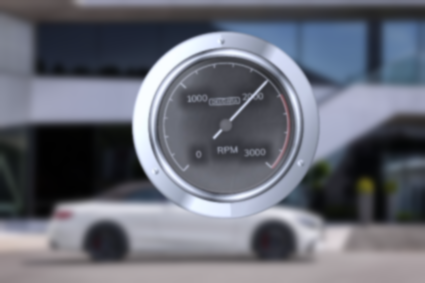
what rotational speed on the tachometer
2000 rpm
